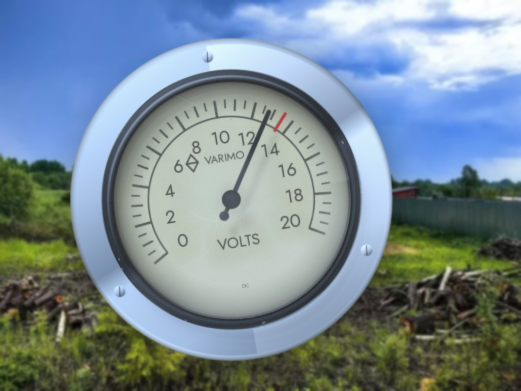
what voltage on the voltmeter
12.75 V
